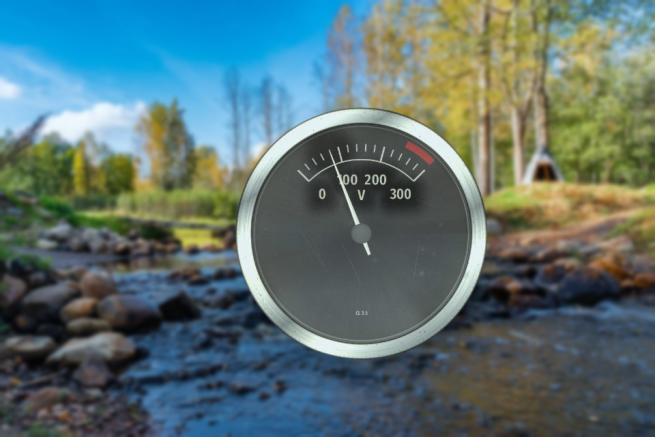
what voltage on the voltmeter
80 V
